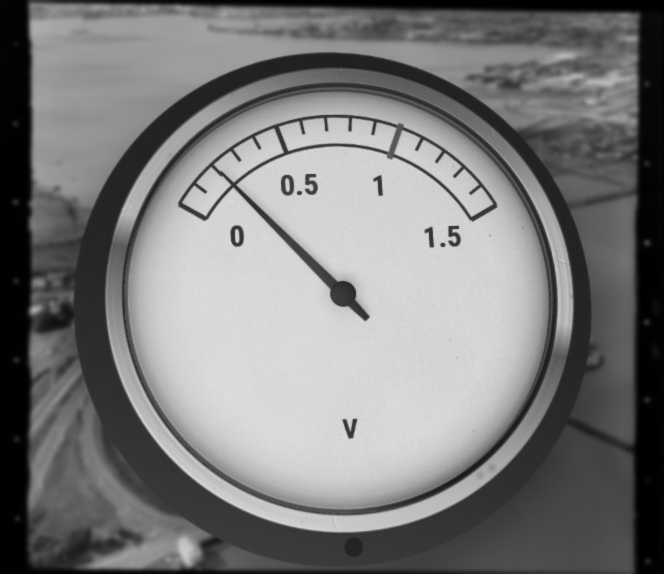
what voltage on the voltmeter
0.2 V
